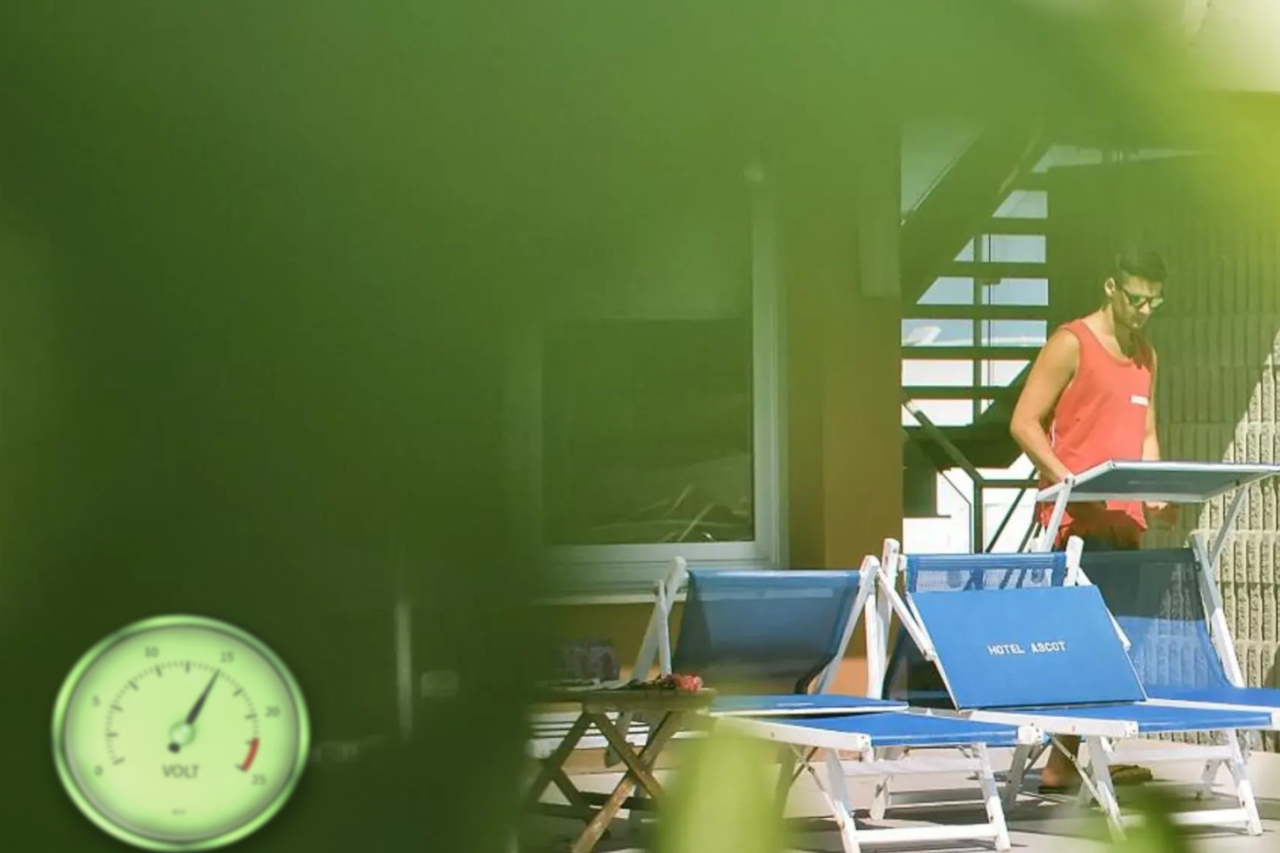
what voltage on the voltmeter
15 V
